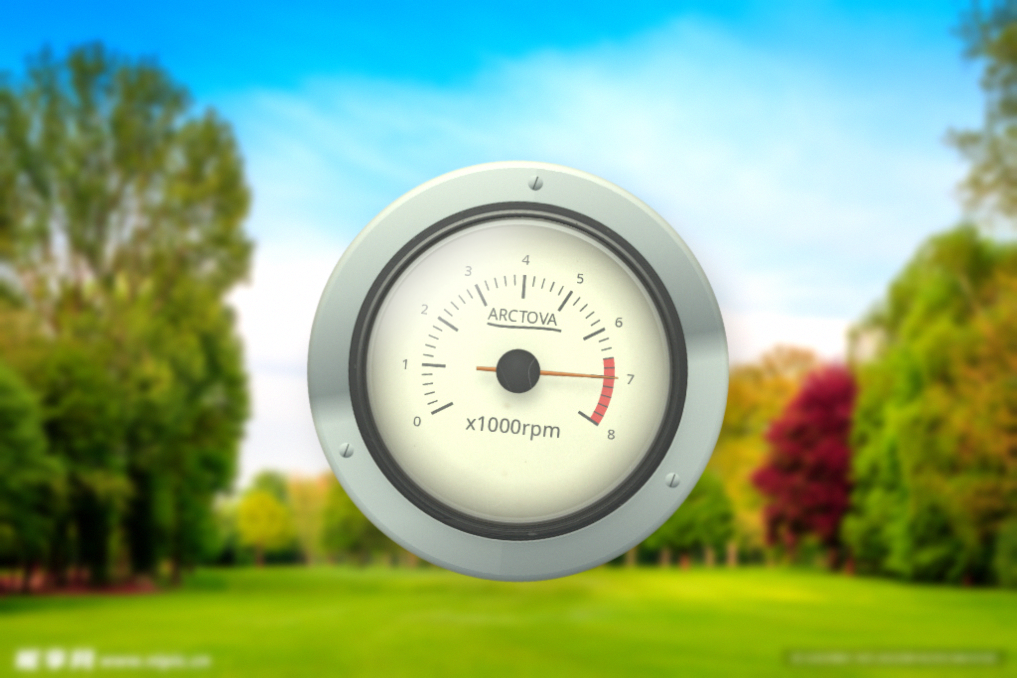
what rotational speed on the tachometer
7000 rpm
